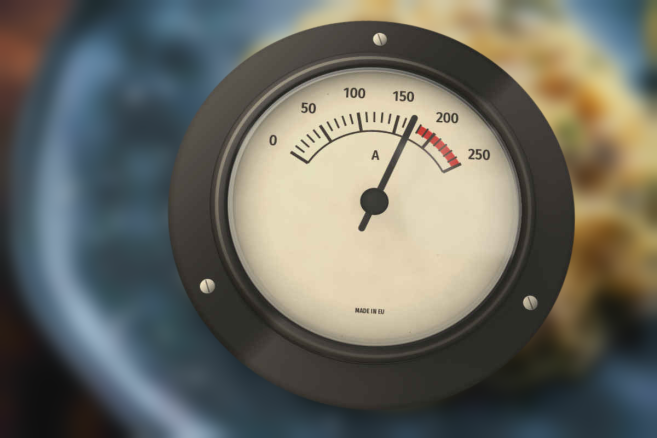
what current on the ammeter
170 A
